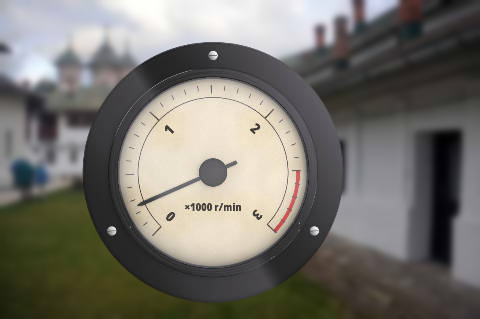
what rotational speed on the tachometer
250 rpm
